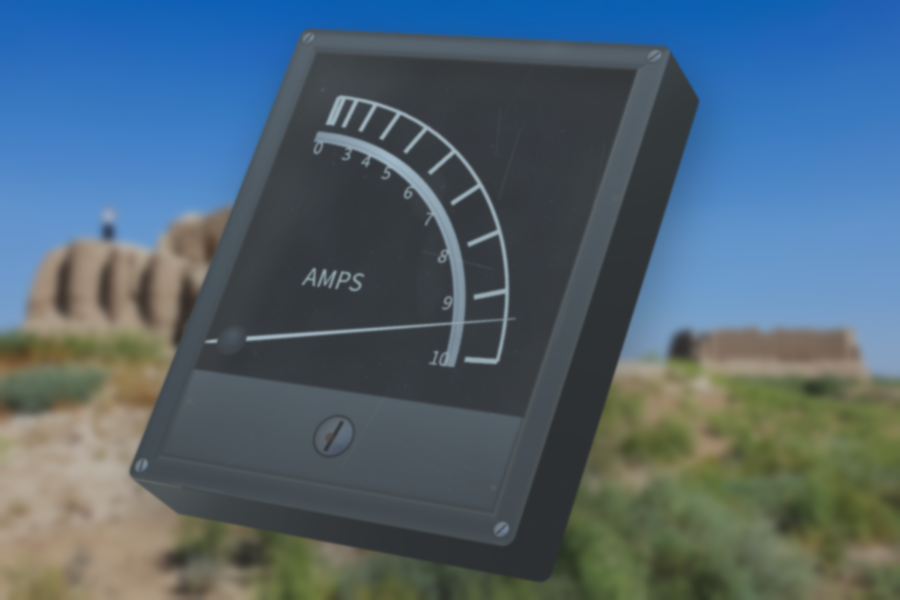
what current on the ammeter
9.5 A
